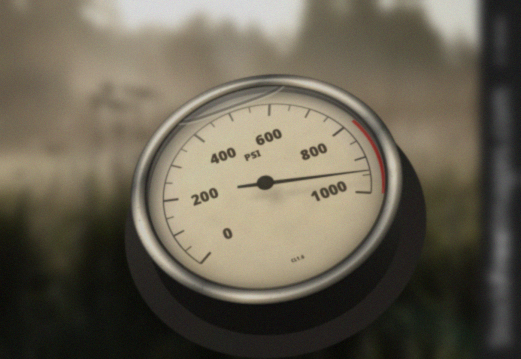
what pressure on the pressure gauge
950 psi
